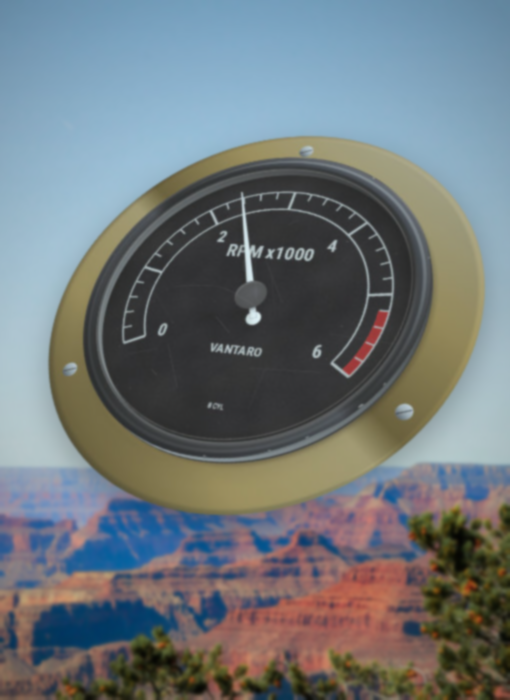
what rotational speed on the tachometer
2400 rpm
